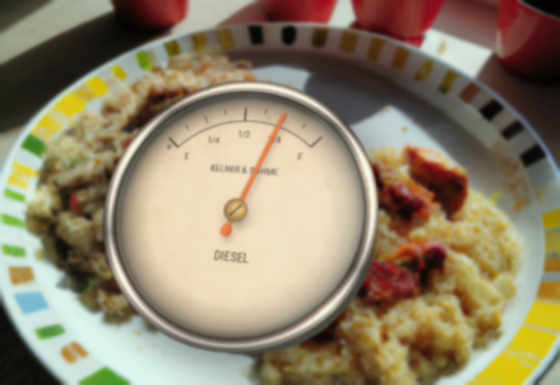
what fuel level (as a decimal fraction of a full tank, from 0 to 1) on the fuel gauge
0.75
